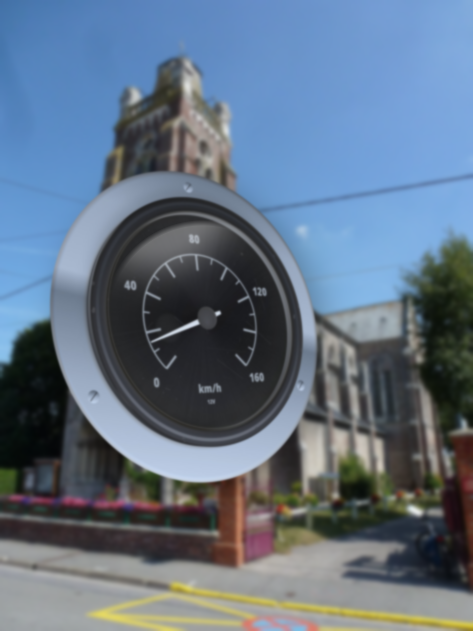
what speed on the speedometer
15 km/h
